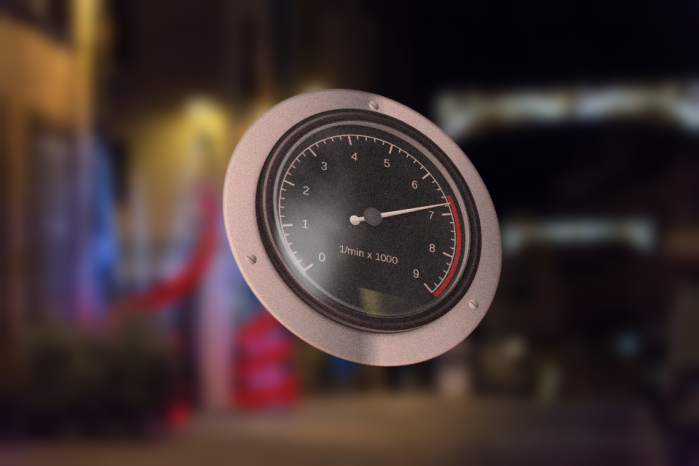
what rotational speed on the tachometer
6800 rpm
